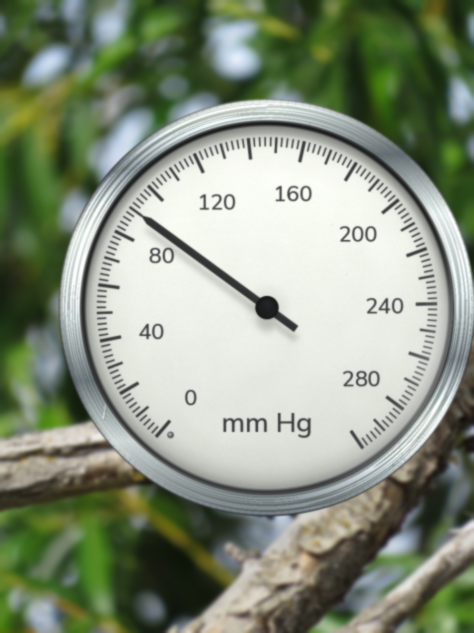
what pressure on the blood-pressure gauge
90 mmHg
